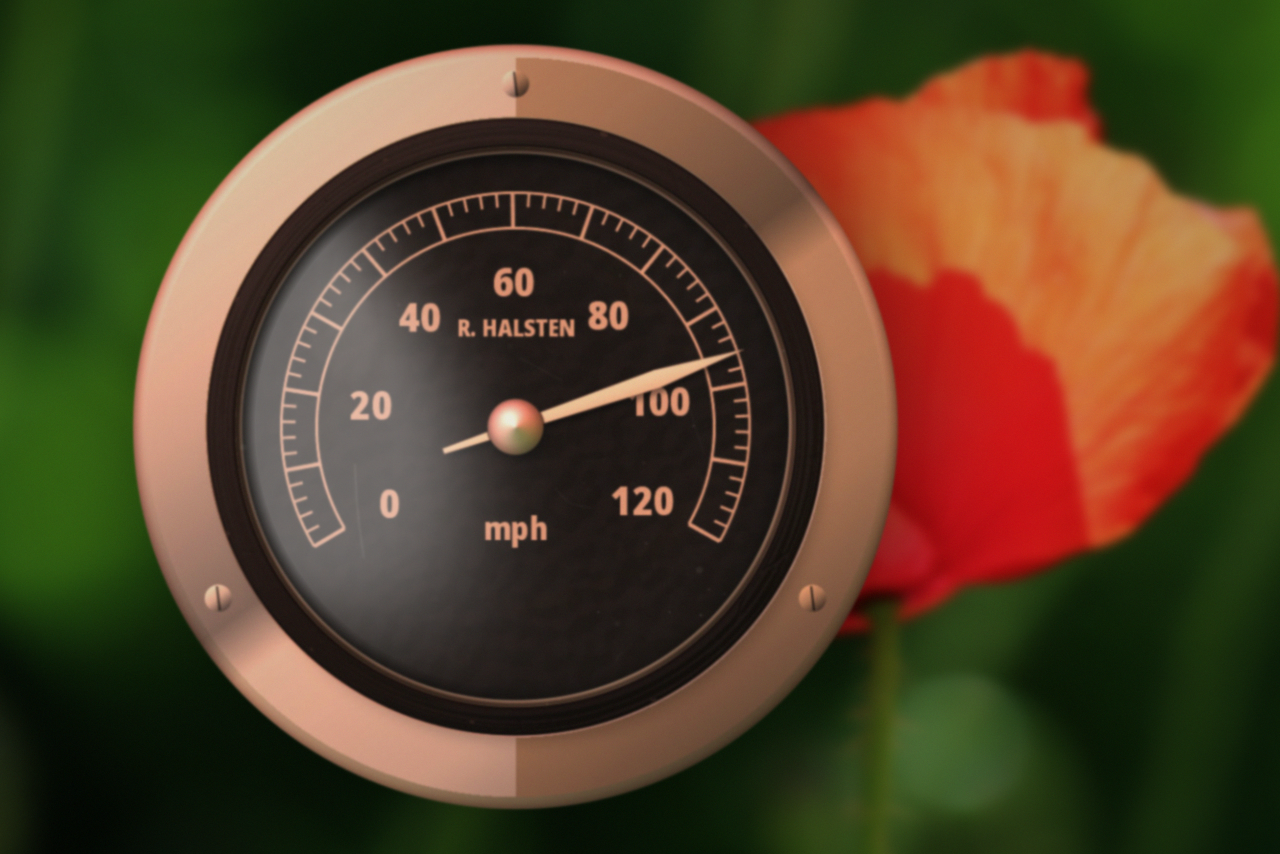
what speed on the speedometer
96 mph
